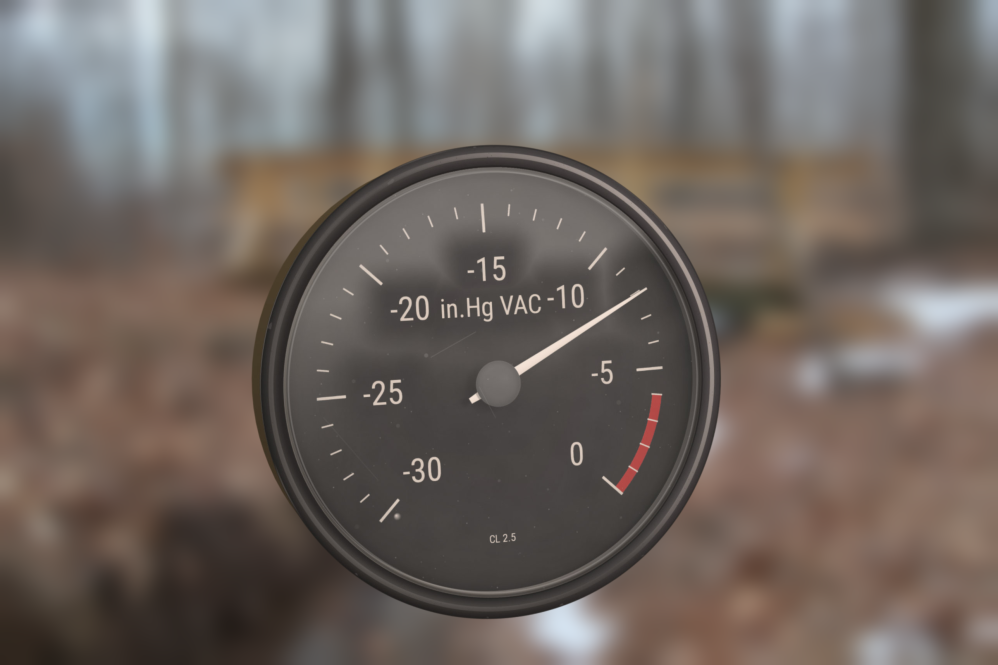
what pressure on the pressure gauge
-8 inHg
